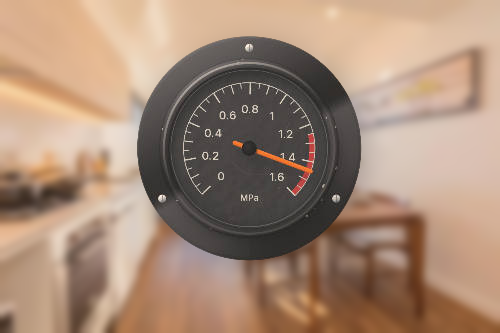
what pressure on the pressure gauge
1.45 MPa
